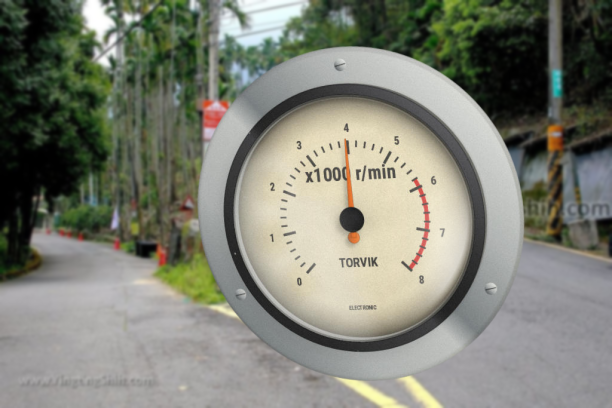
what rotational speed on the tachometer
4000 rpm
